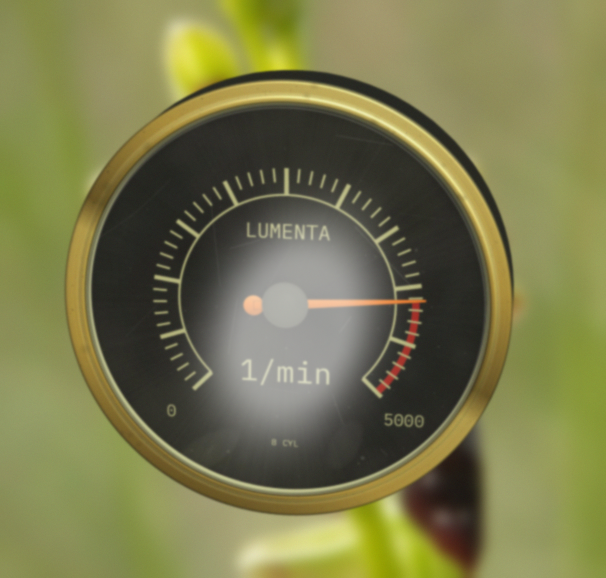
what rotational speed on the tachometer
4100 rpm
